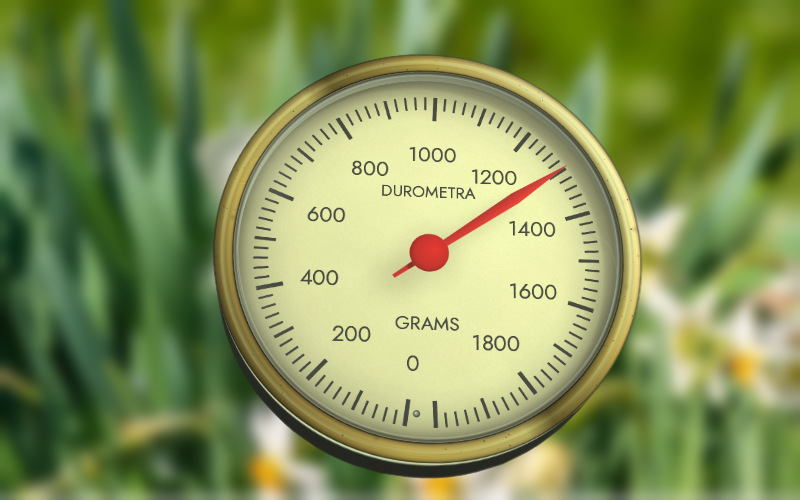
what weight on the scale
1300 g
